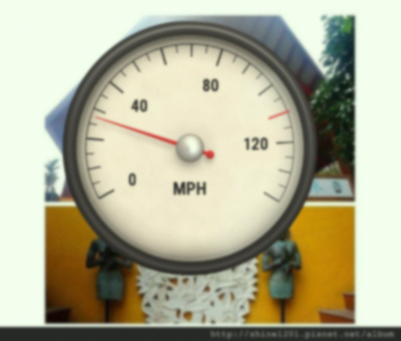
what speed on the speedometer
27.5 mph
